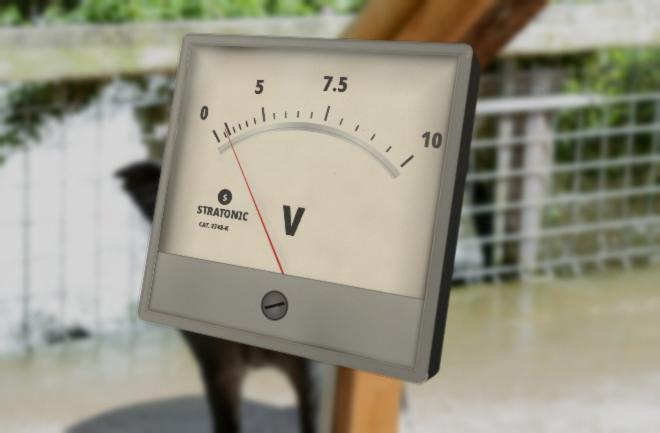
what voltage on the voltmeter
2.5 V
